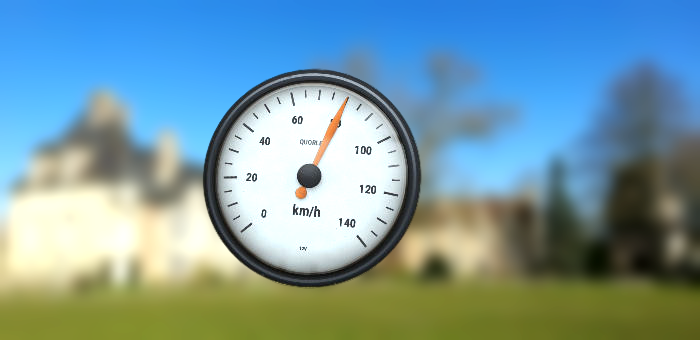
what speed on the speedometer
80 km/h
